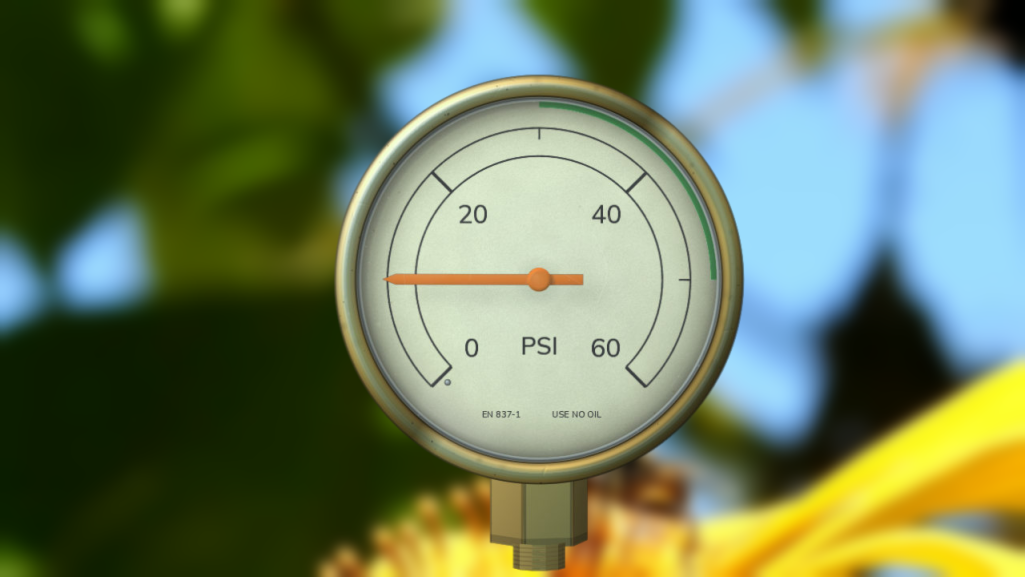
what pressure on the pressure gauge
10 psi
